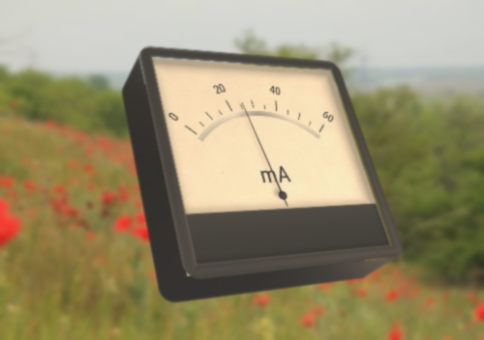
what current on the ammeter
25 mA
